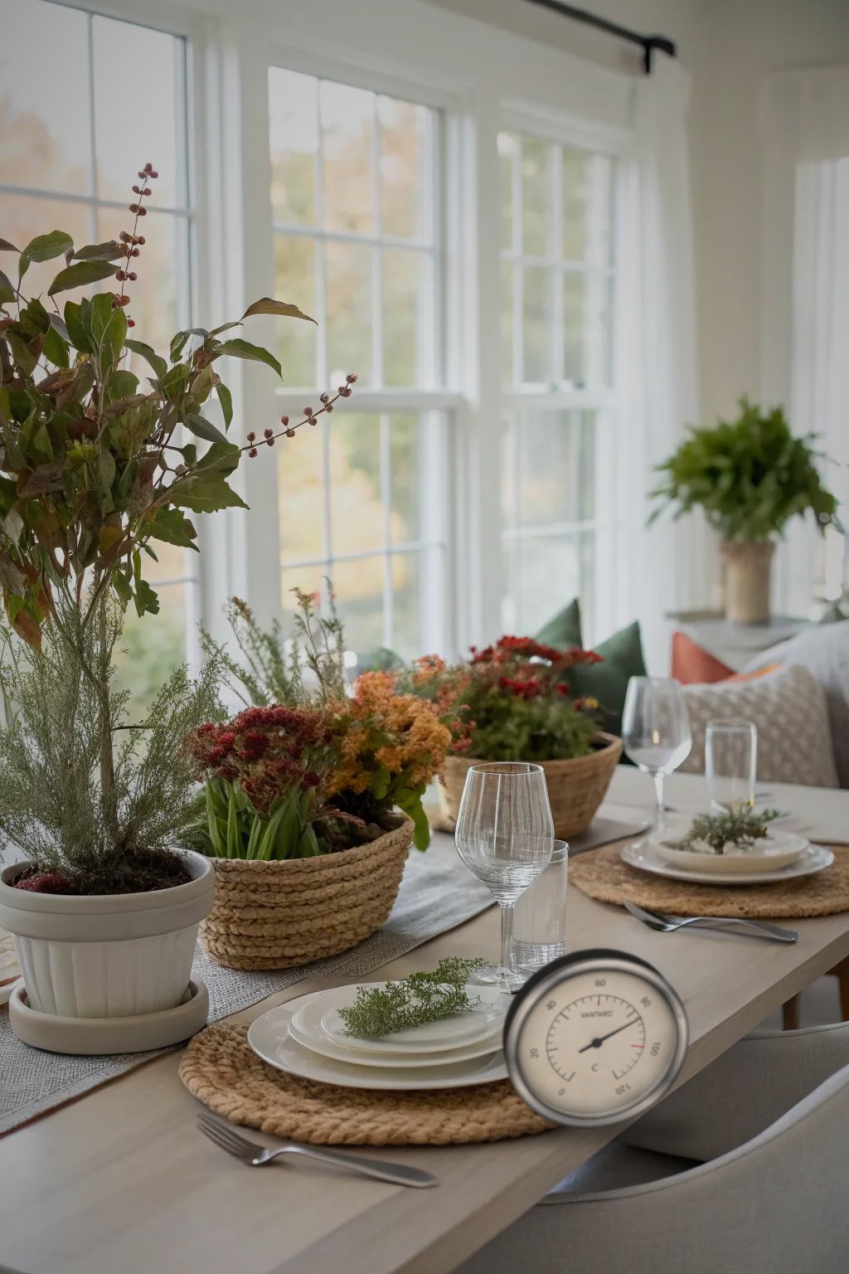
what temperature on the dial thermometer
84 °C
